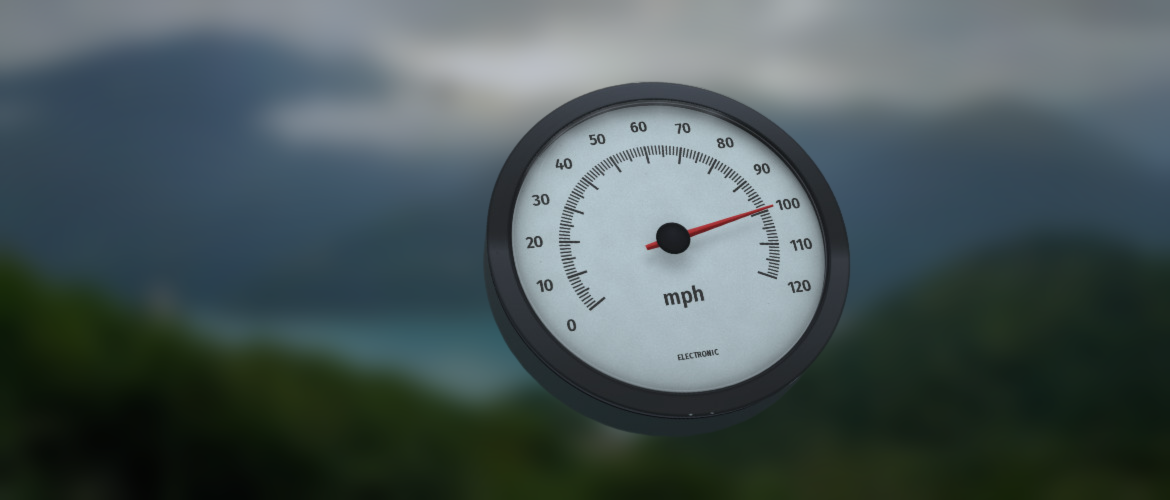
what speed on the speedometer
100 mph
